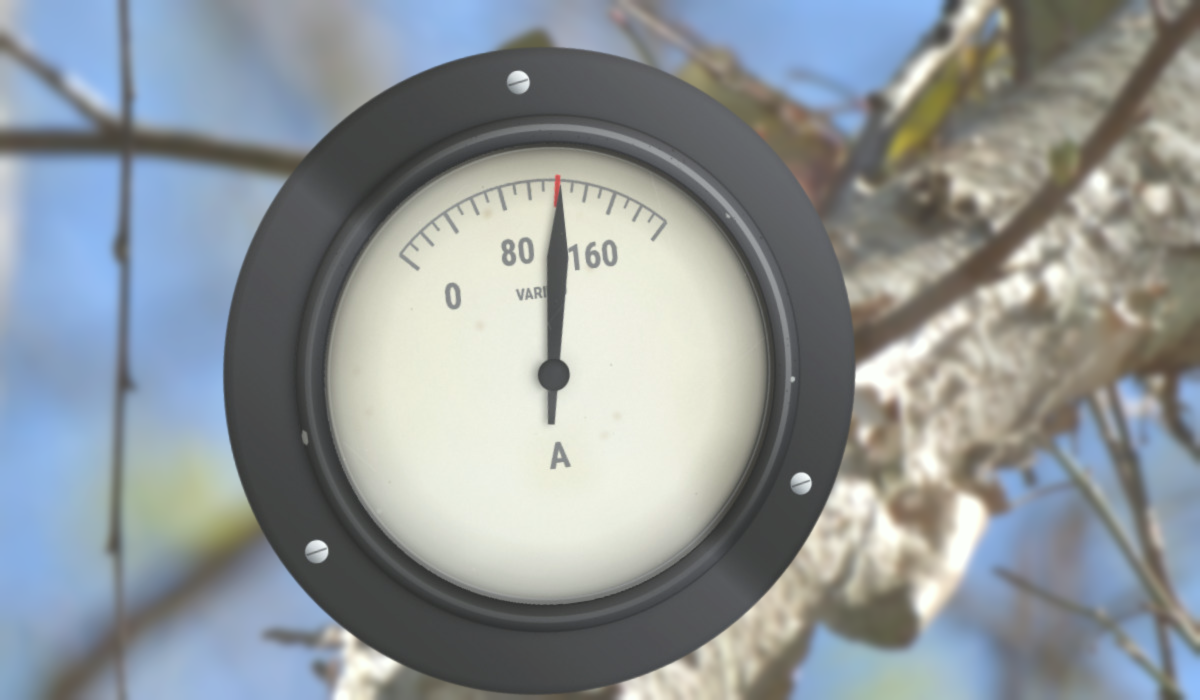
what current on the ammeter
120 A
